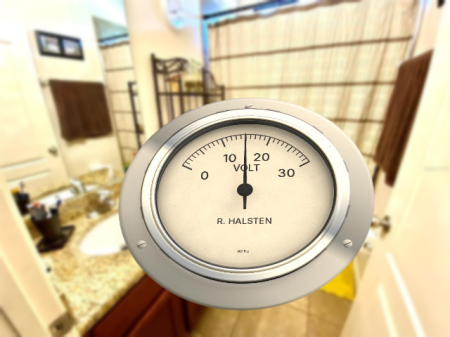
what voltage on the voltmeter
15 V
